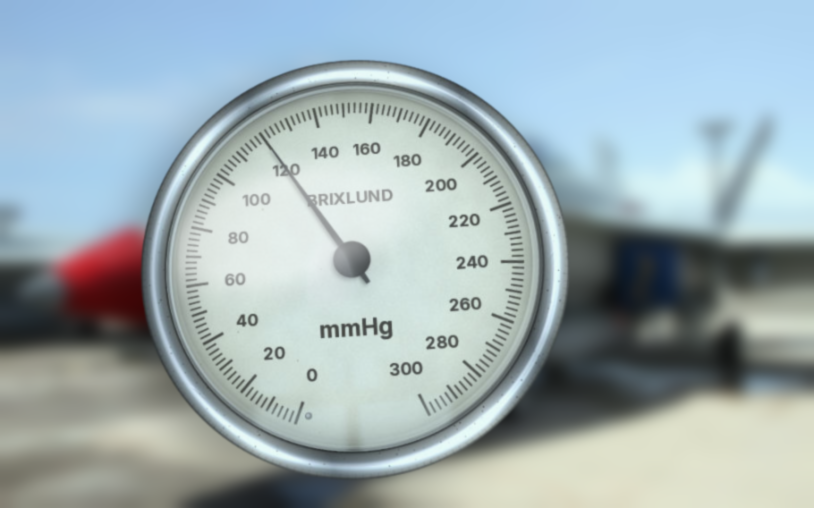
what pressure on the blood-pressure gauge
120 mmHg
